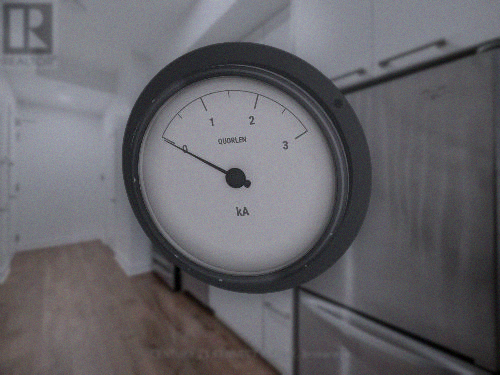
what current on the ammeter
0 kA
